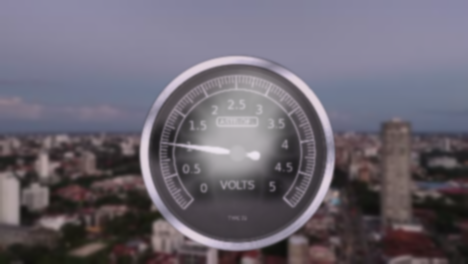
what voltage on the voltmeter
1 V
